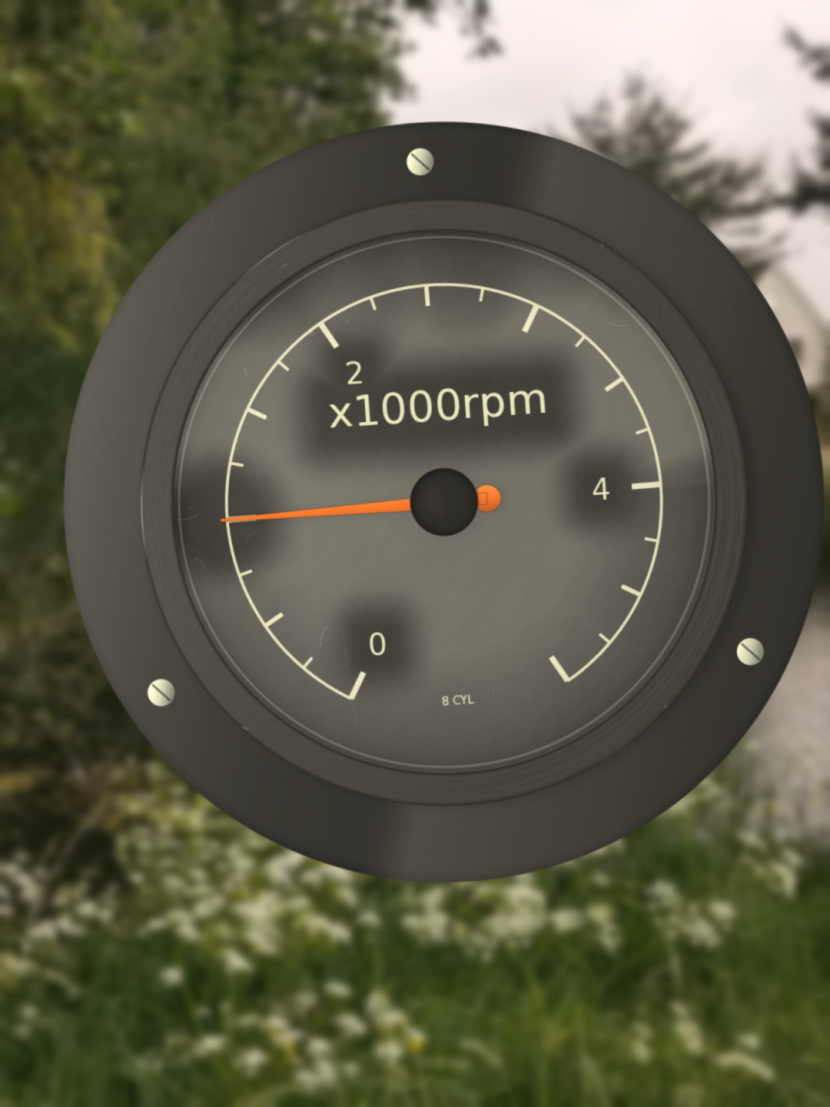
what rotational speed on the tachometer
1000 rpm
